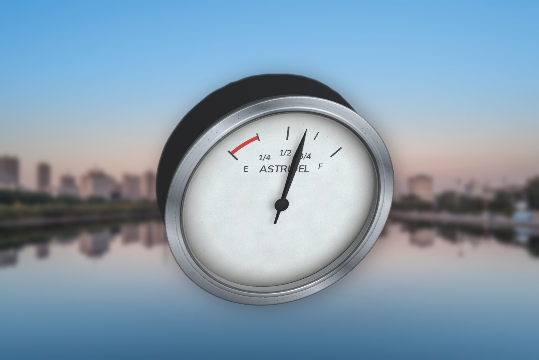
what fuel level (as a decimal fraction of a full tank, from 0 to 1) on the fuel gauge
0.625
